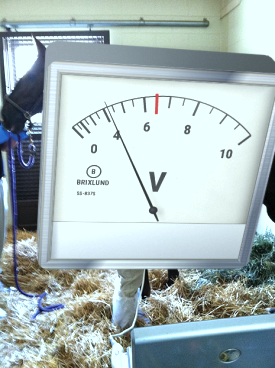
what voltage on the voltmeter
4.25 V
